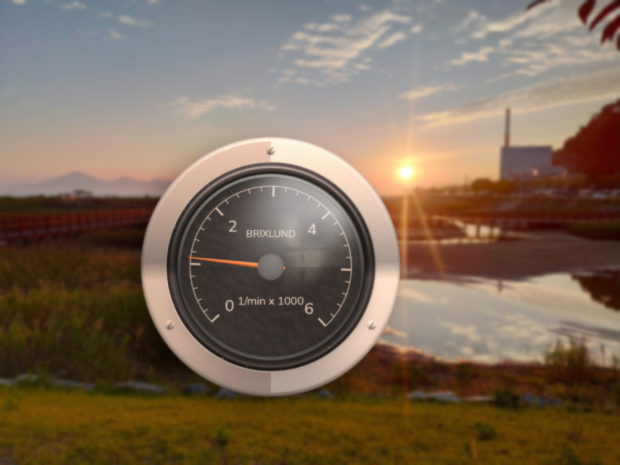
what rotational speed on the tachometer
1100 rpm
